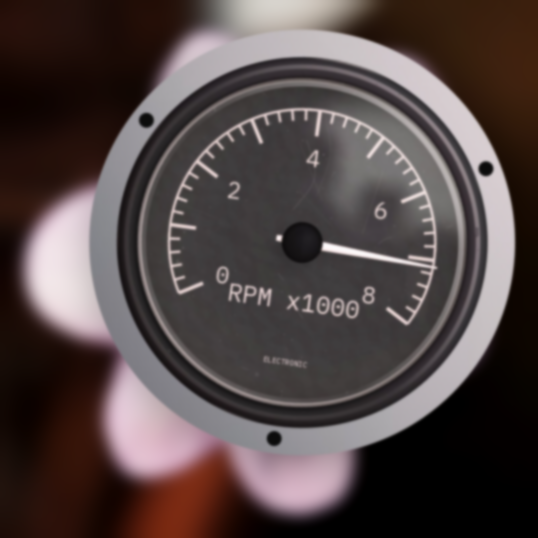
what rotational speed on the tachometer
7100 rpm
